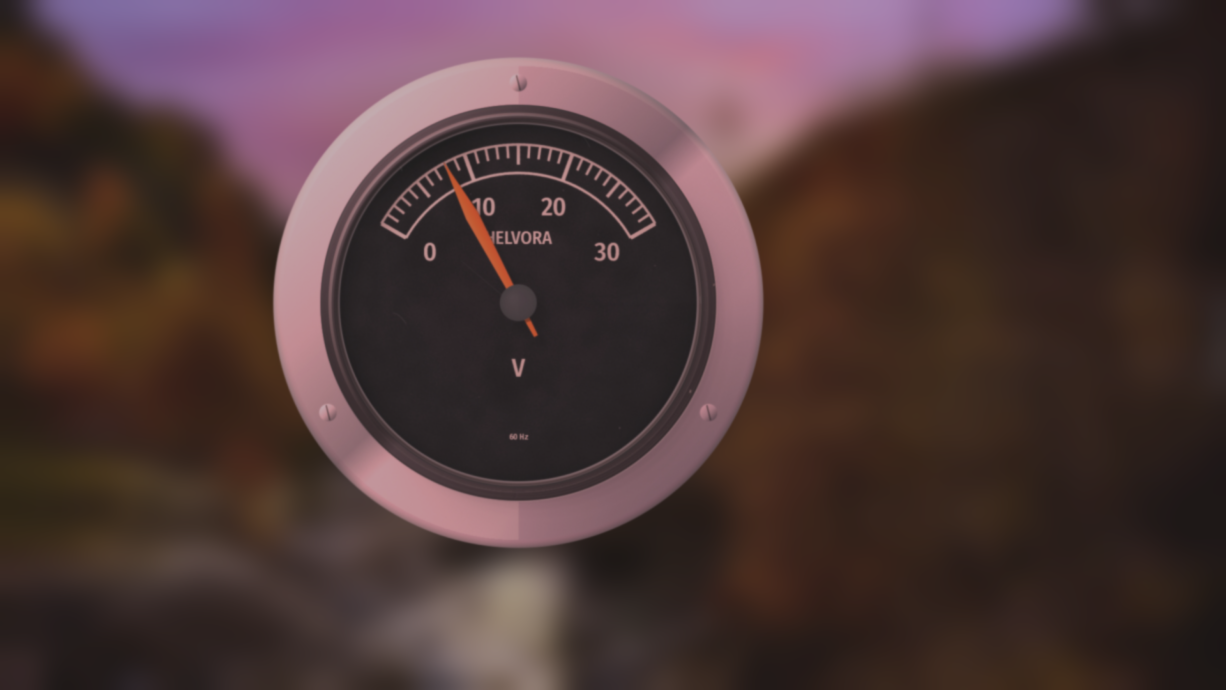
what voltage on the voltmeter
8 V
